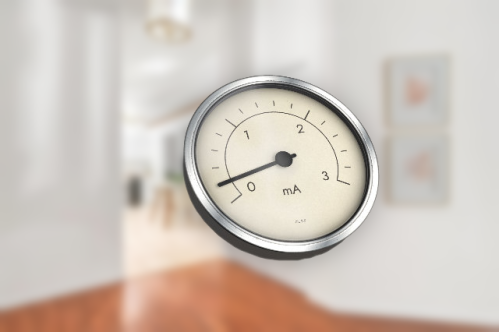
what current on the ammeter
0.2 mA
